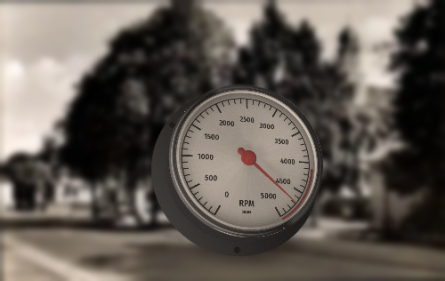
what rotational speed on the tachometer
4700 rpm
